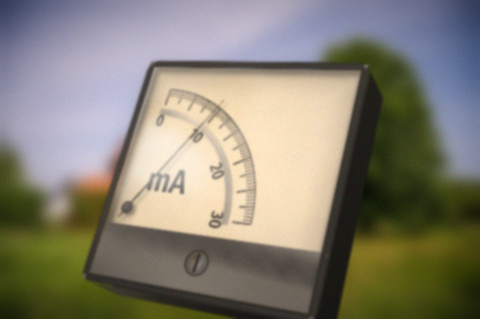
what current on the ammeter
10 mA
